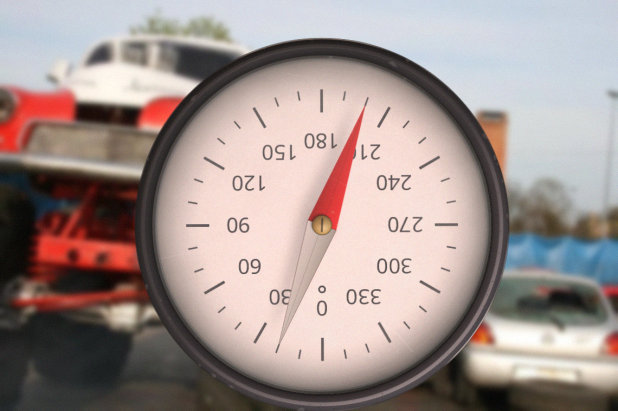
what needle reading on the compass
200 °
